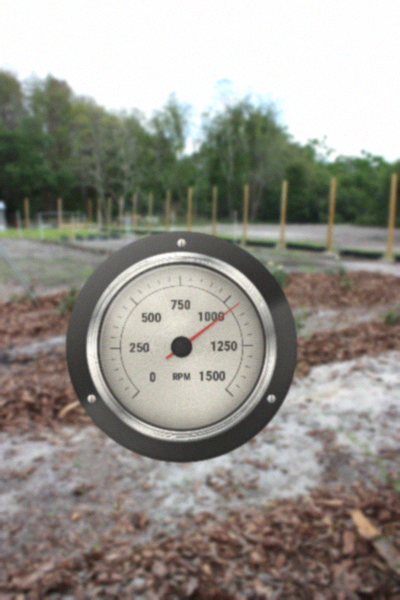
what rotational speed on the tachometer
1050 rpm
